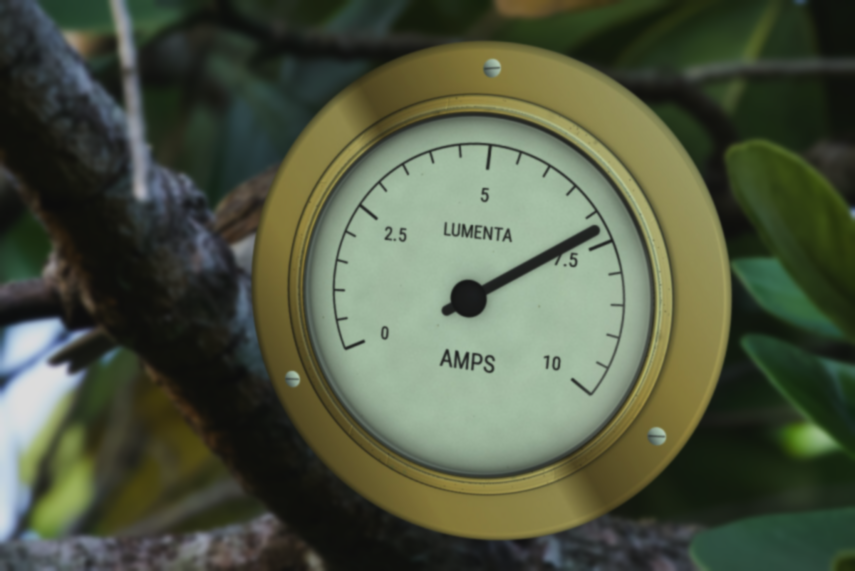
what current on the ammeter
7.25 A
